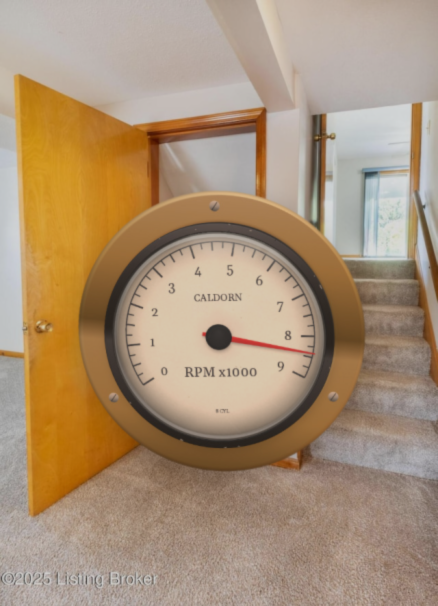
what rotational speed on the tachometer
8375 rpm
